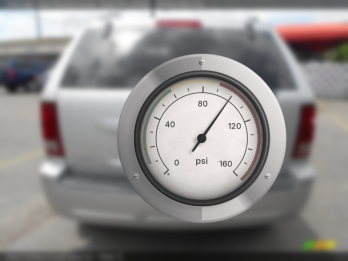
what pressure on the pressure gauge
100 psi
